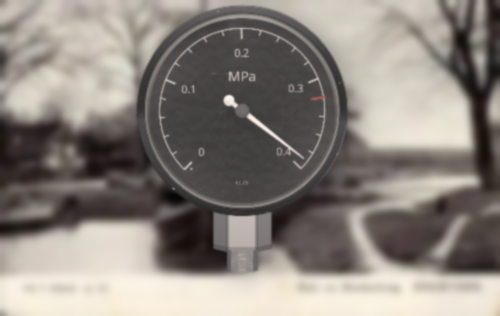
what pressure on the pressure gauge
0.39 MPa
